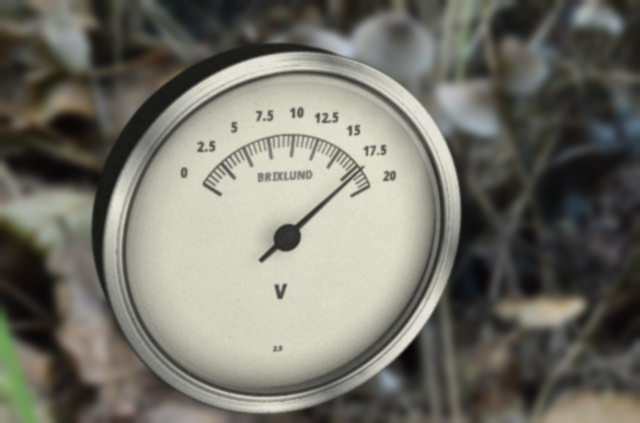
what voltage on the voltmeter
17.5 V
